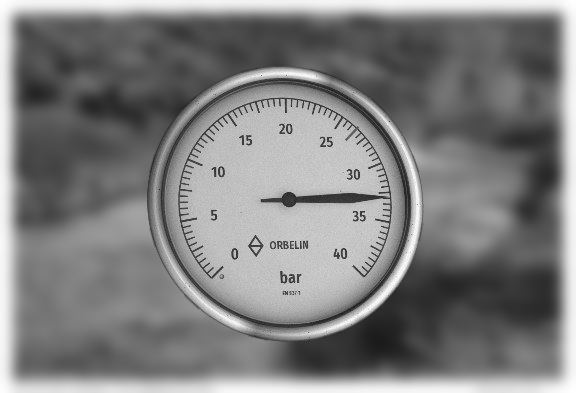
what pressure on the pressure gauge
33 bar
